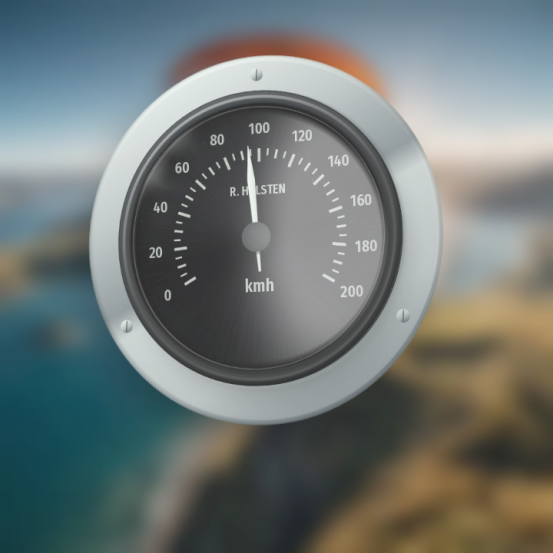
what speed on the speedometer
95 km/h
